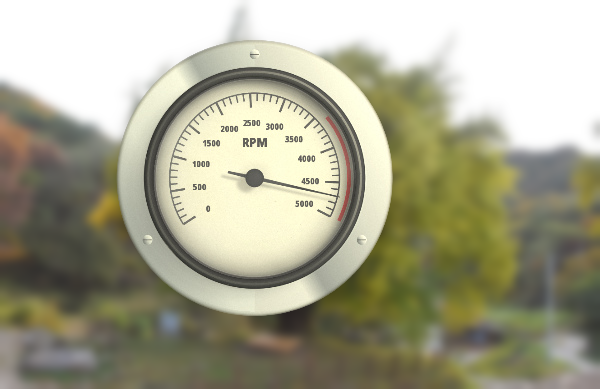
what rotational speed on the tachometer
4700 rpm
